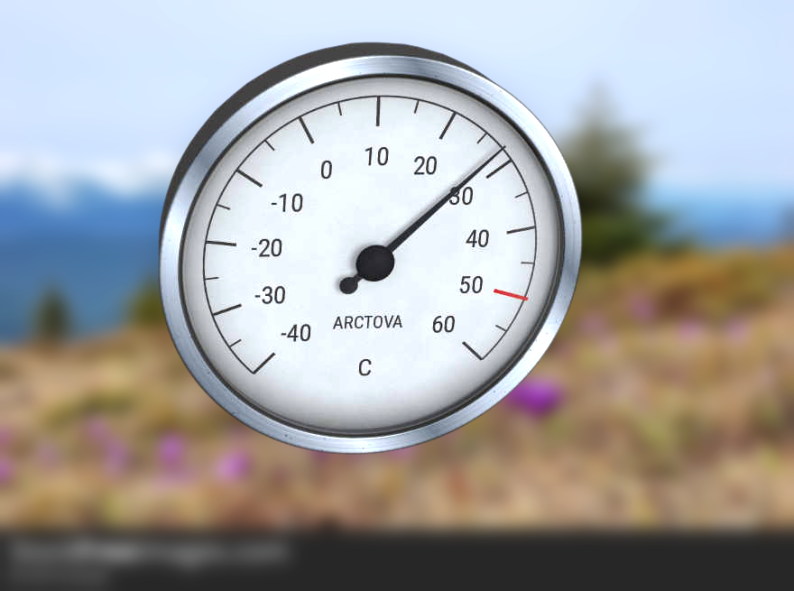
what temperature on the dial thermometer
27.5 °C
